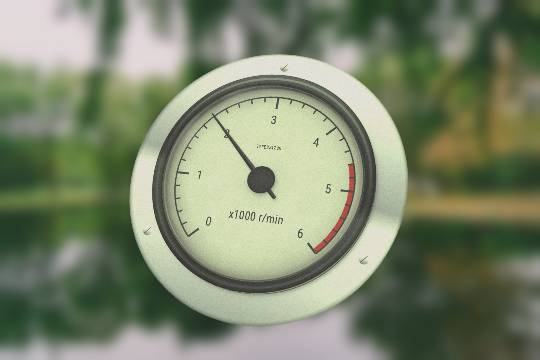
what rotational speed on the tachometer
2000 rpm
